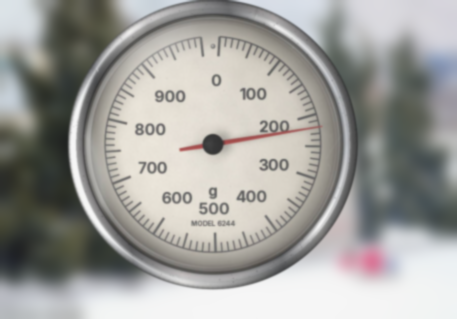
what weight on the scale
220 g
